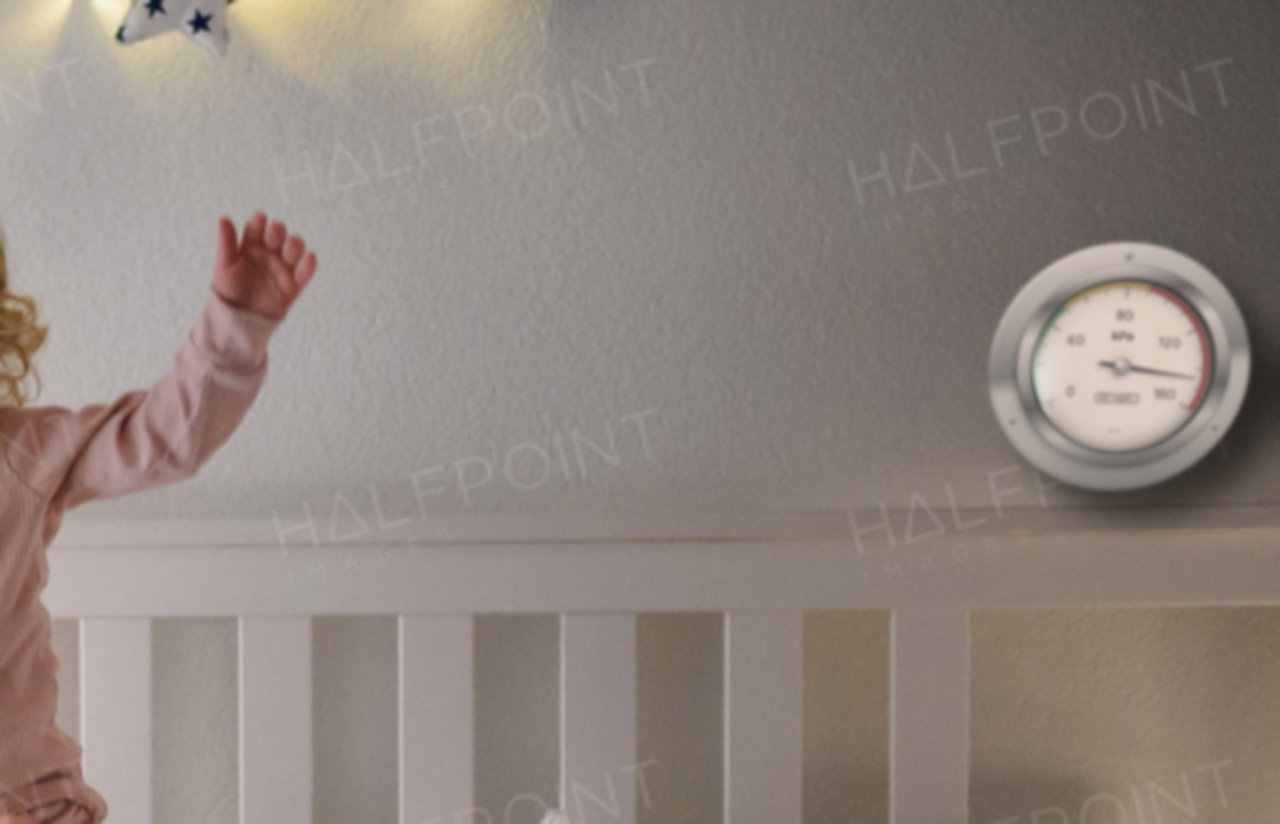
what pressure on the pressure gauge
145 kPa
